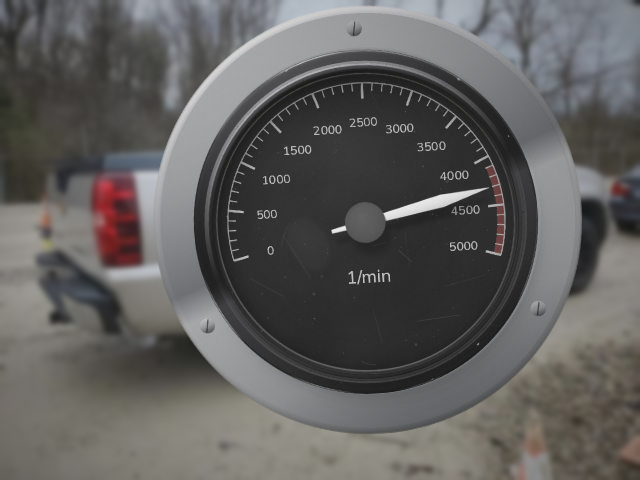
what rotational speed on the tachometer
4300 rpm
